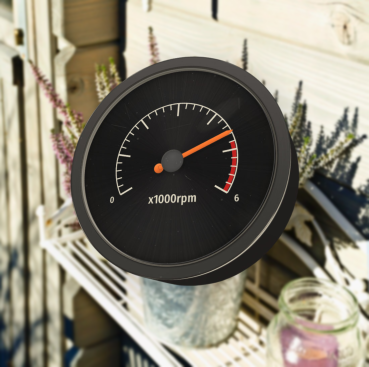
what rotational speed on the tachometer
4600 rpm
